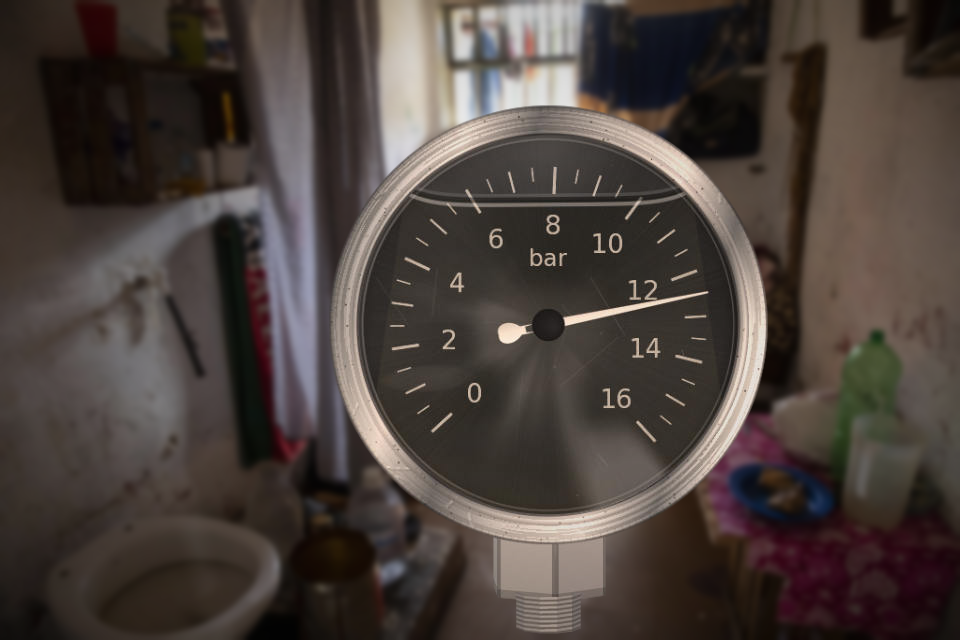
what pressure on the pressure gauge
12.5 bar
